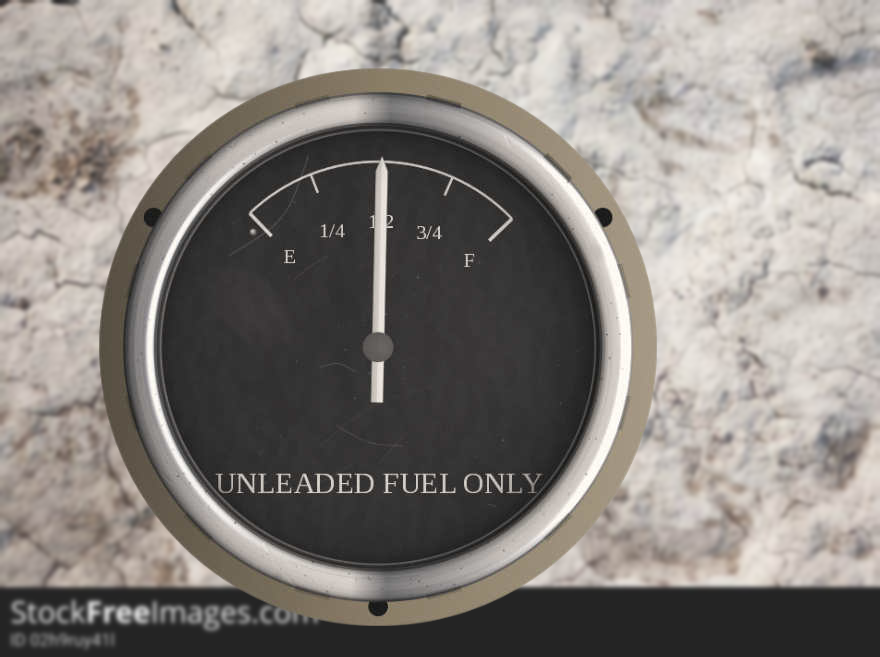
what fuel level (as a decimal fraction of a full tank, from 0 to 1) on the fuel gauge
0.5
